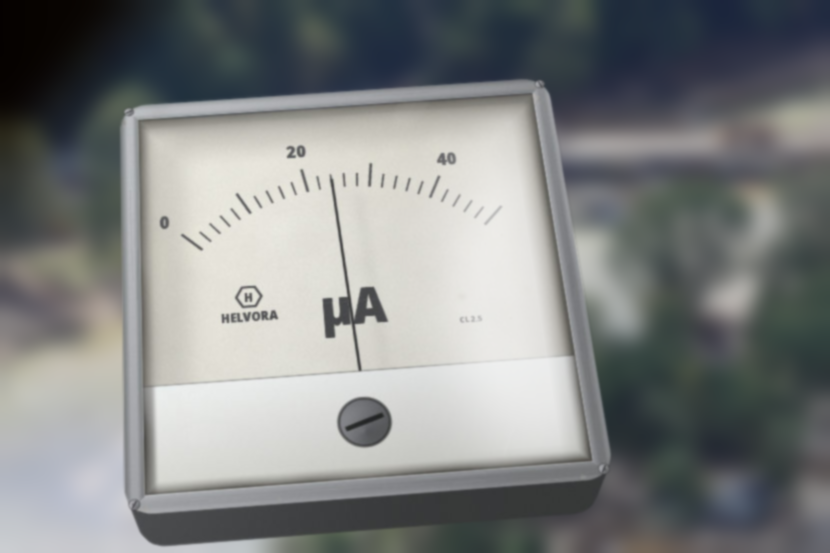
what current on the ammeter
24 µA
